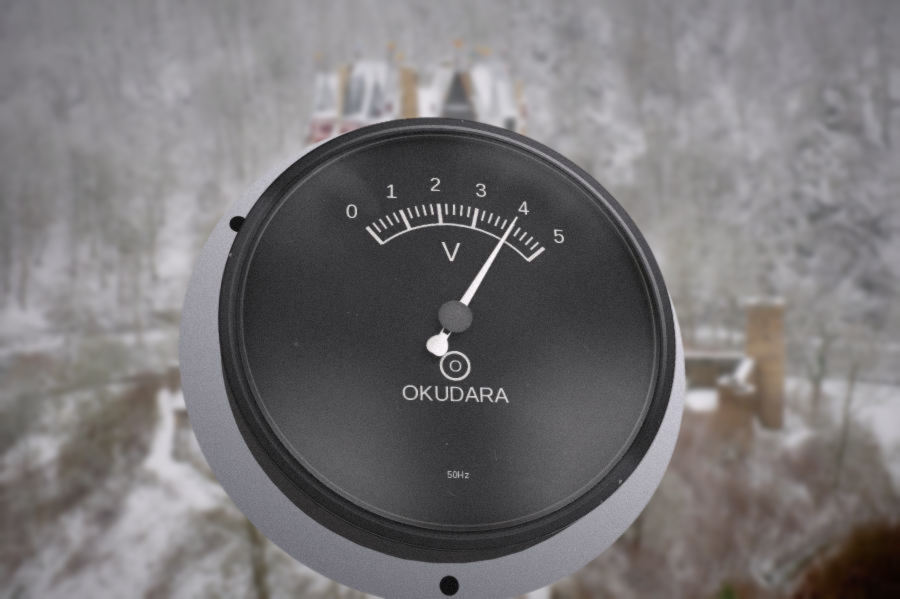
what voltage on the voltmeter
4 V
